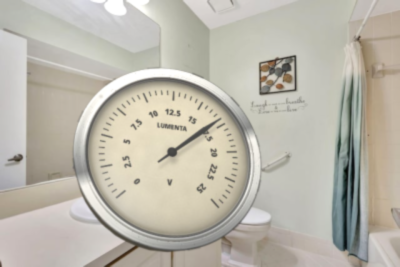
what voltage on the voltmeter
17 V
